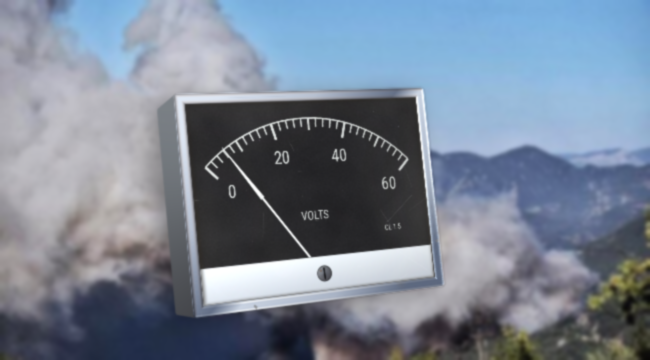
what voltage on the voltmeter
6 V
